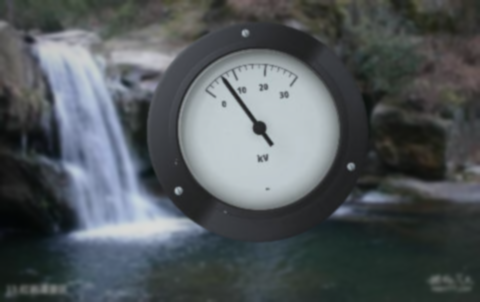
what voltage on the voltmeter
6 kV
